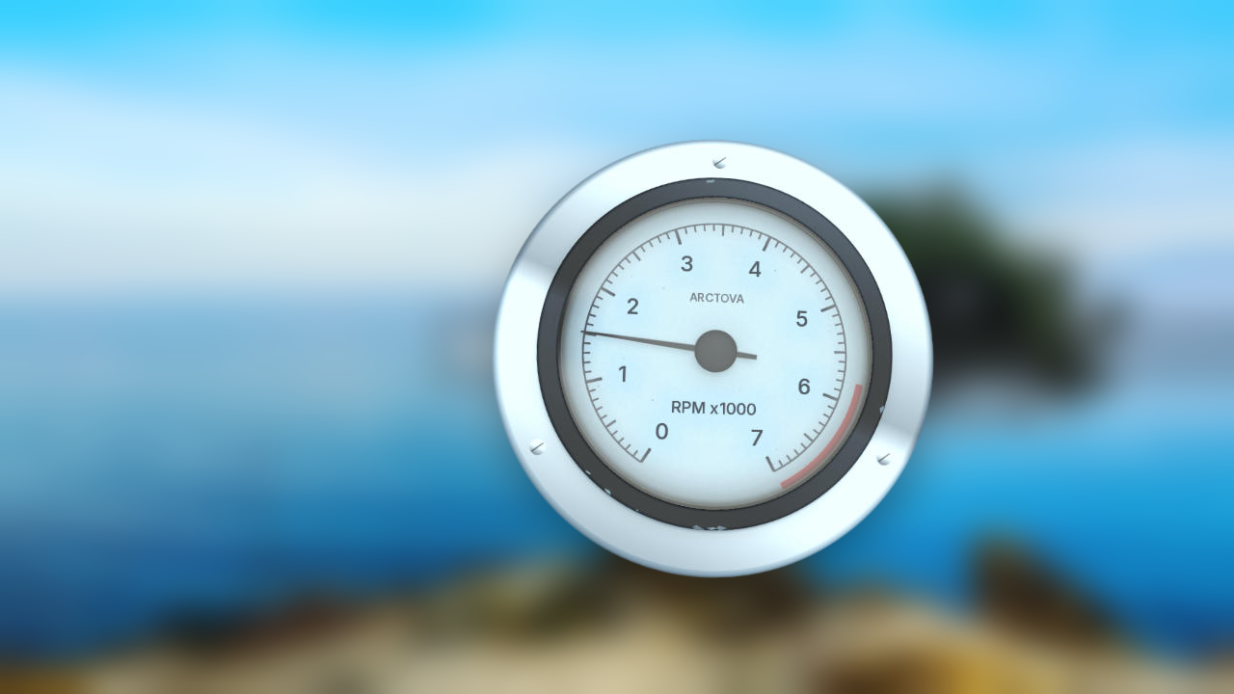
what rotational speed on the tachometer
1500 rpm
